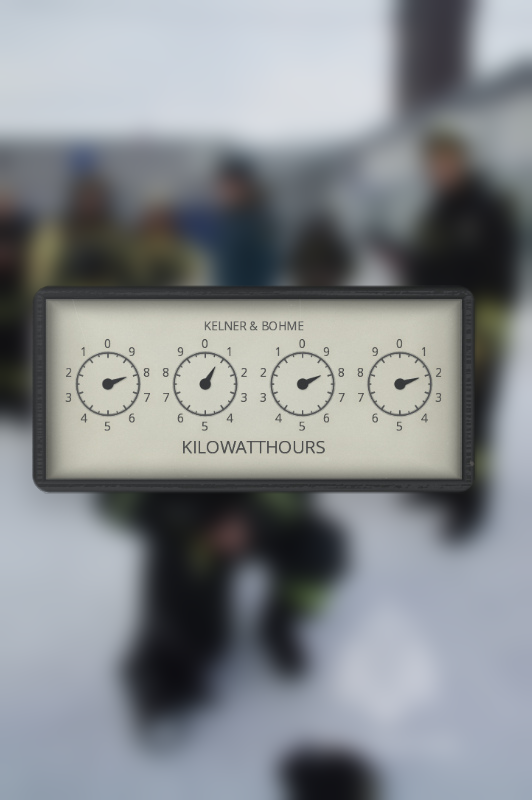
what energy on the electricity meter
8082 kWh
